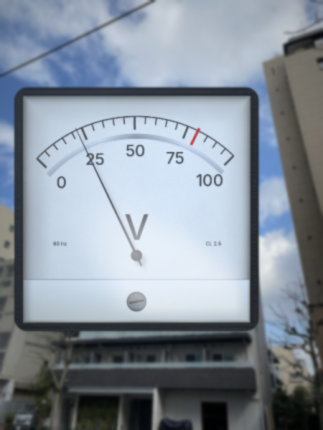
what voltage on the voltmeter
22.5 V
